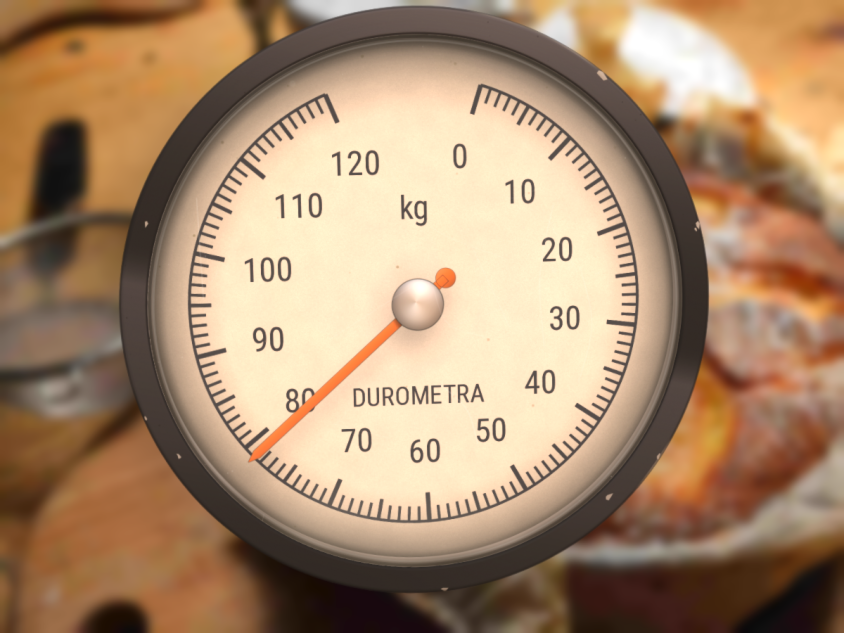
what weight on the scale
79 kg
